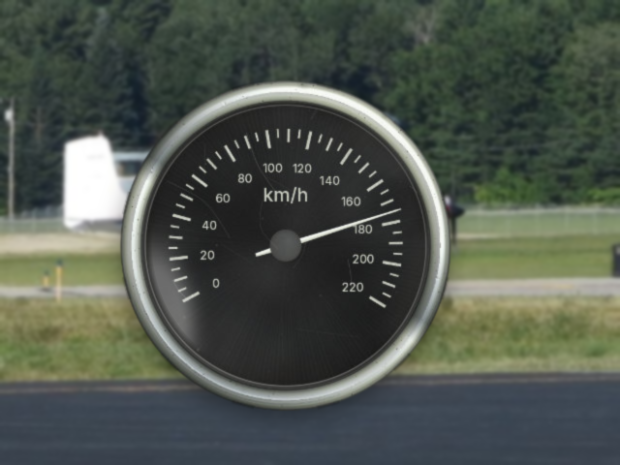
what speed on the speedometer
175 km/h
